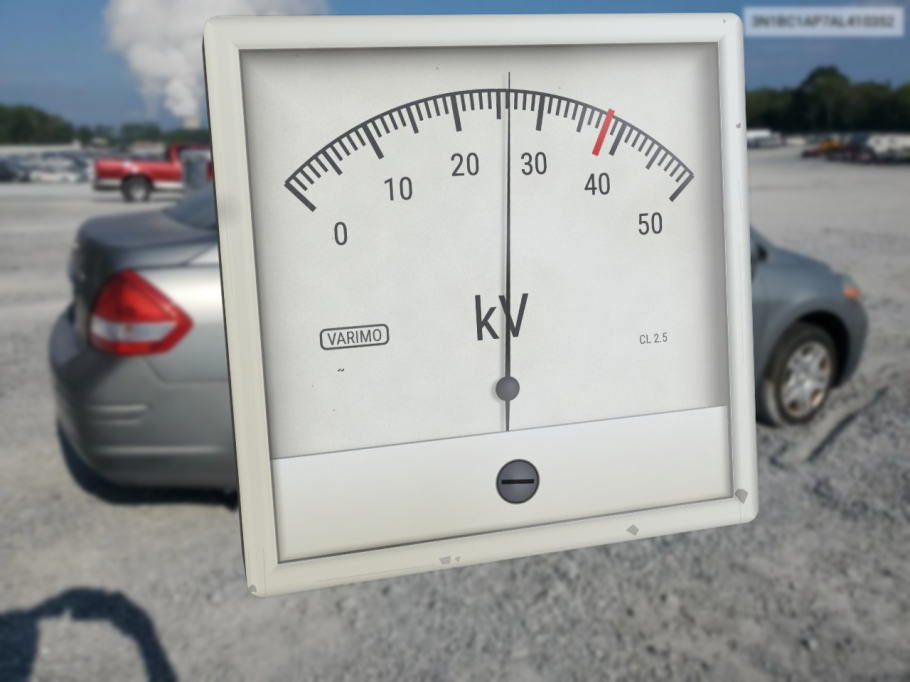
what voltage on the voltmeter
26 kV
